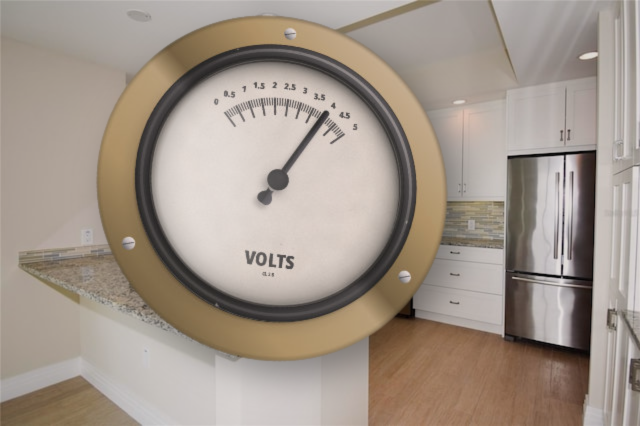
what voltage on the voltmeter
4 V
